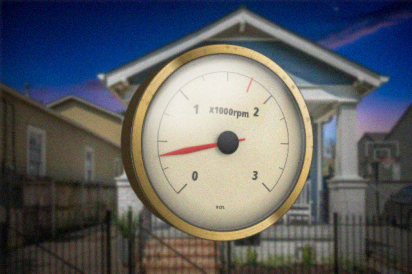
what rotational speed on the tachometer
375 rpm
